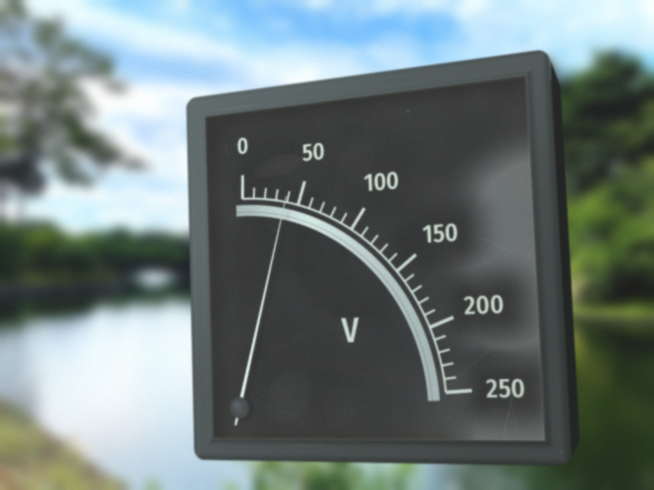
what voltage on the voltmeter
40 V
